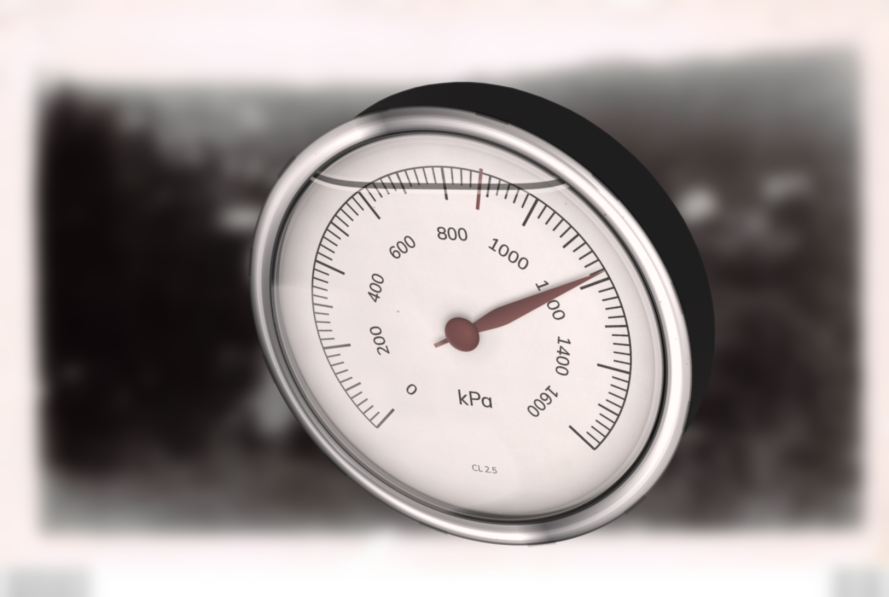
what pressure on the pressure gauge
1180 kPa
